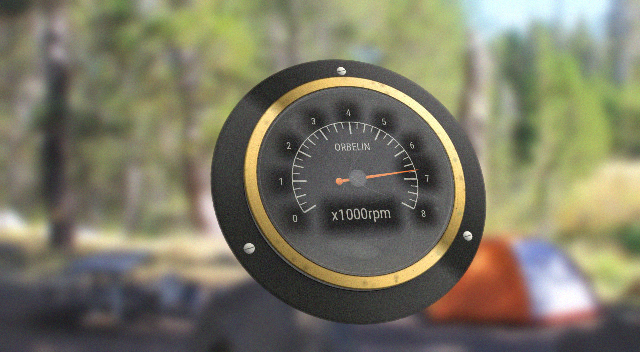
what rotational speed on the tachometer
6750 rpm
